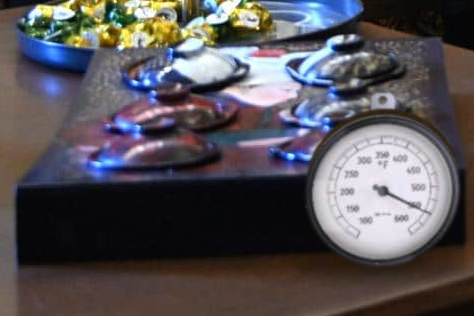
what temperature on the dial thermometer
550 °F
